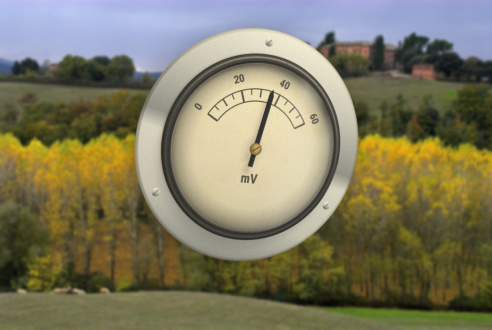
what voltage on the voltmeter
35 mV
